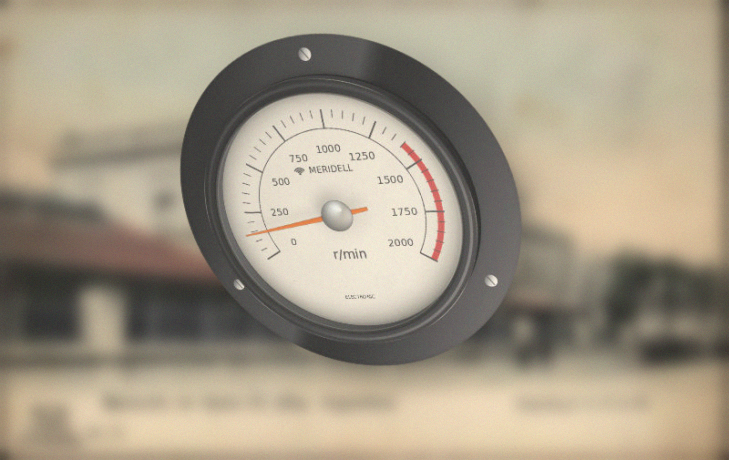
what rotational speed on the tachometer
150 rpm
